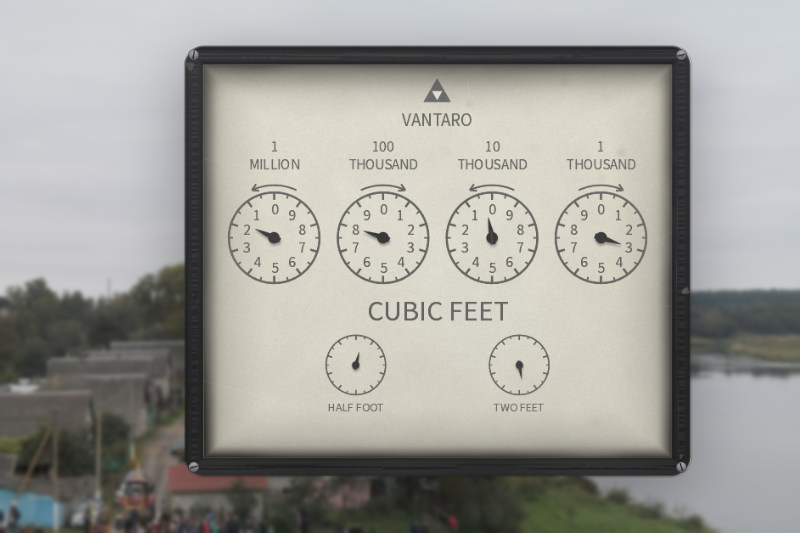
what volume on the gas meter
180300 ft³
